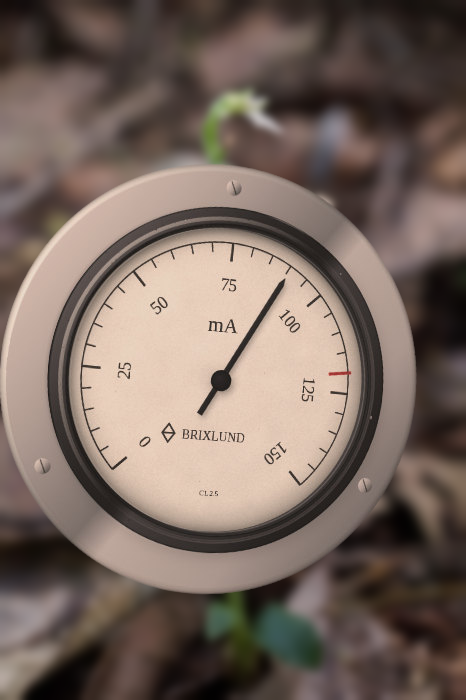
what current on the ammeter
90 mA
